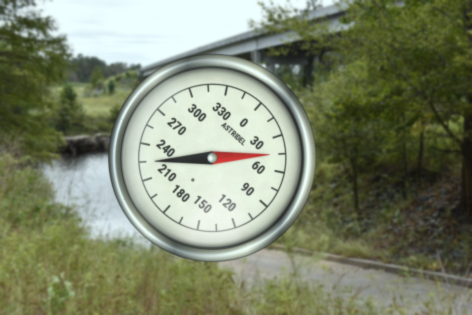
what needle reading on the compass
45 °
